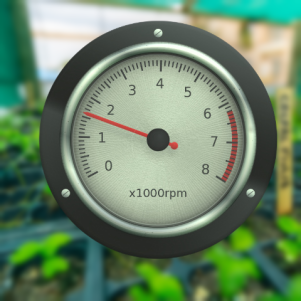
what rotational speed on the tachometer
1600 rpm
